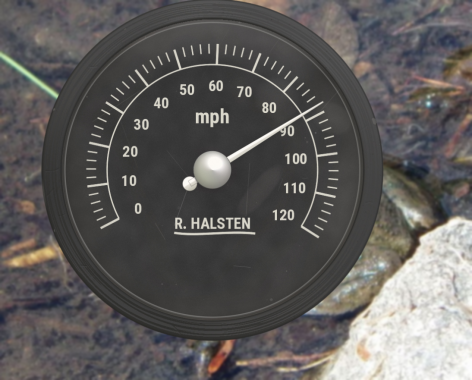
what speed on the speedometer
88 mph
